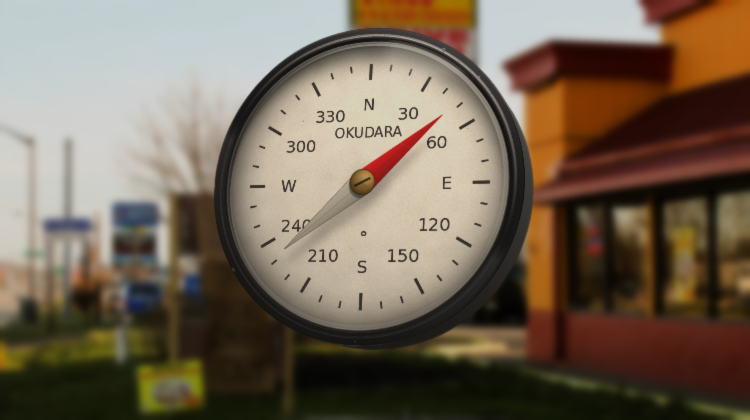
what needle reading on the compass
50 °
